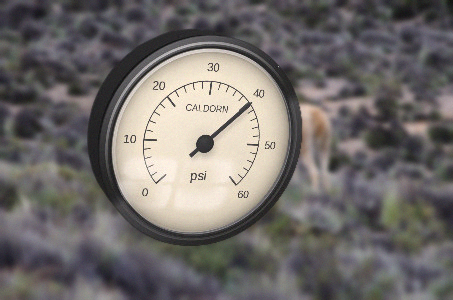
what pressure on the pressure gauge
40 psi
